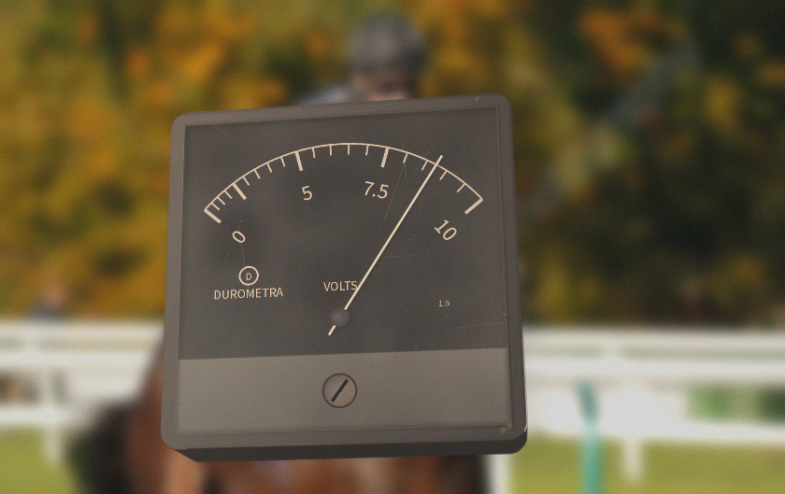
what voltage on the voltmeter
8.75 V
